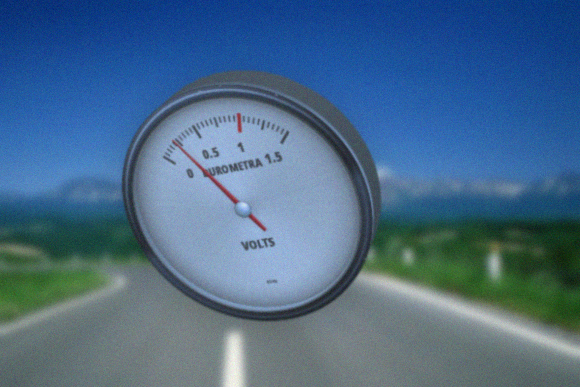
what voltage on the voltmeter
0.25 V
